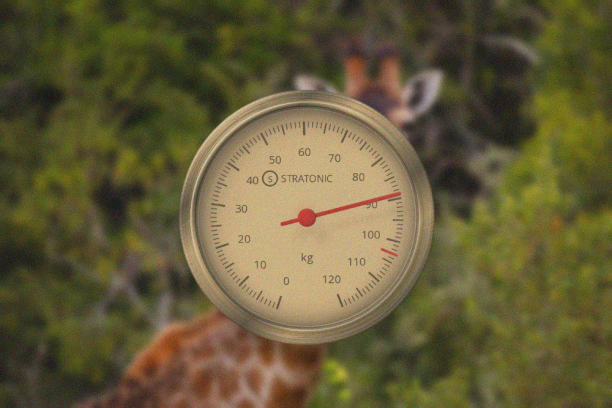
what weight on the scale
89 kg
